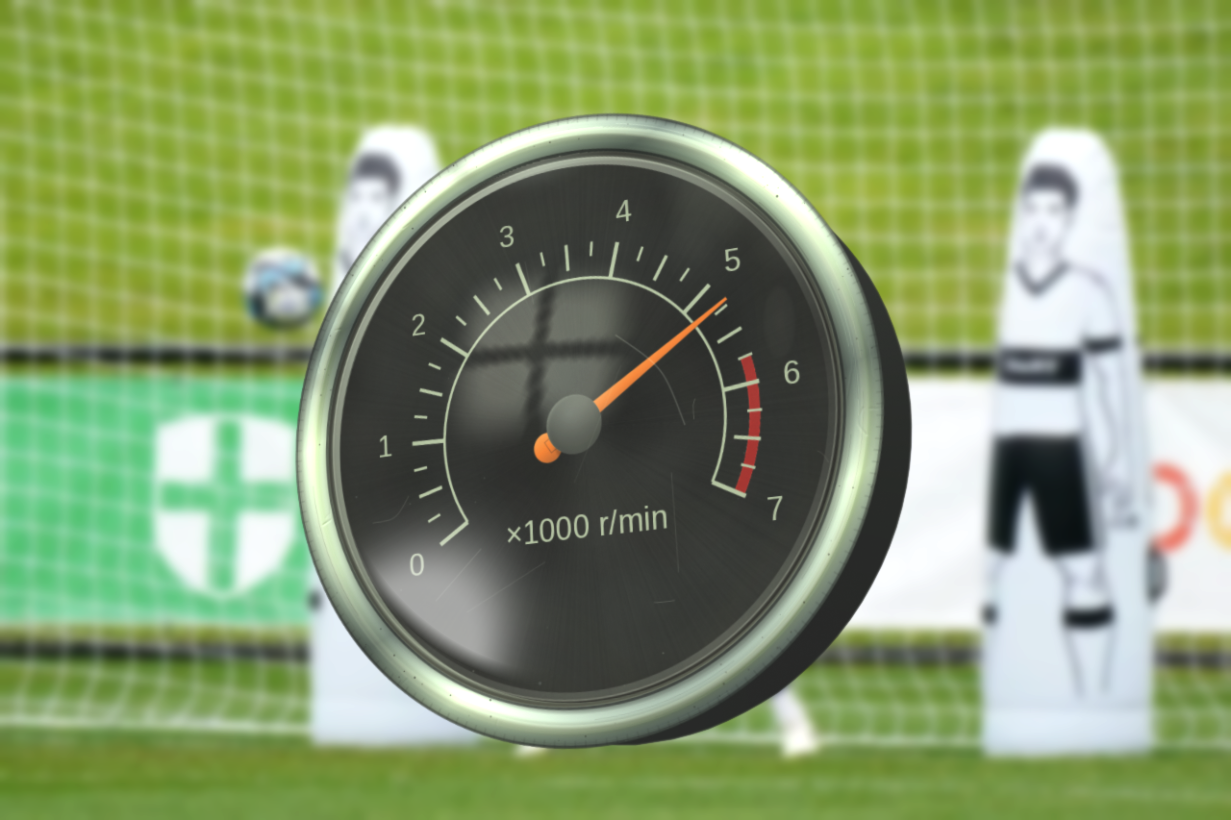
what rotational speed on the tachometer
5250 rpm
